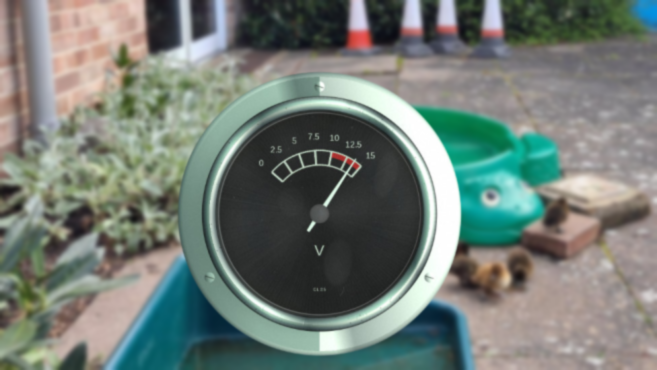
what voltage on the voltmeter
13.75 V
